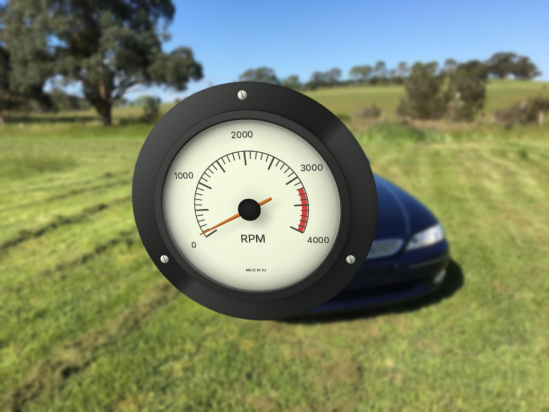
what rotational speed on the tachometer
100 rpm
